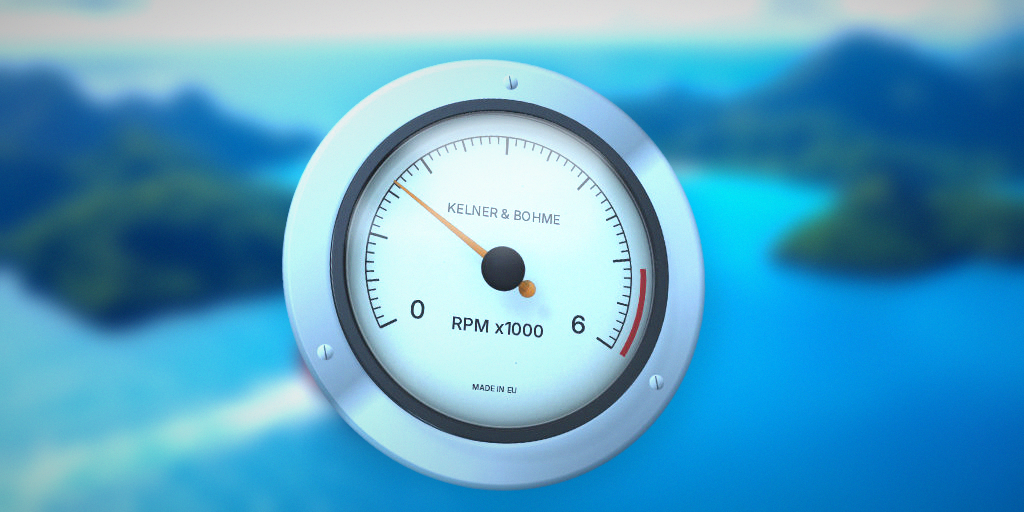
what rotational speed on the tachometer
1600 rpm
